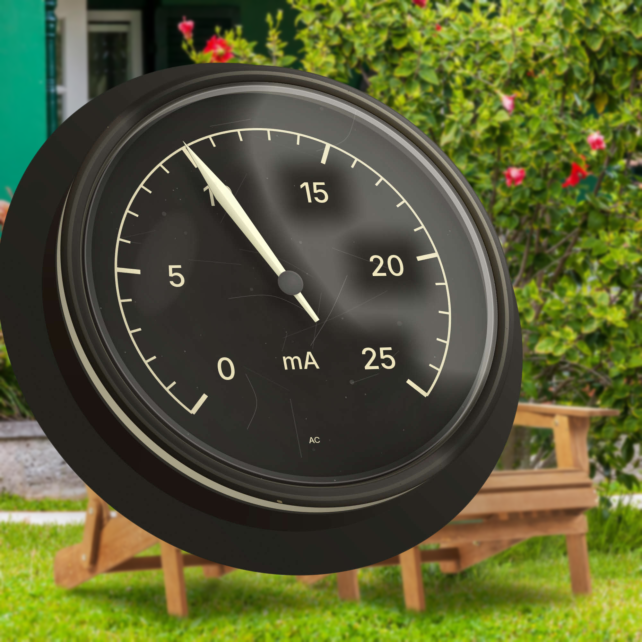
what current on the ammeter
10 mA
